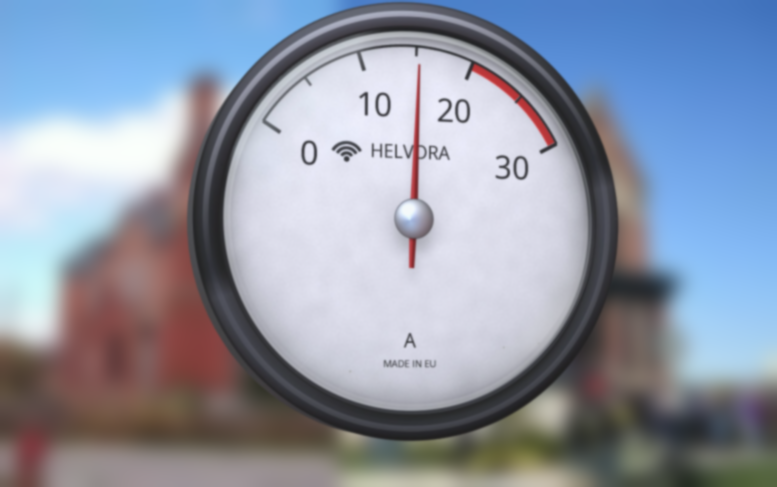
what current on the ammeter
15 A
